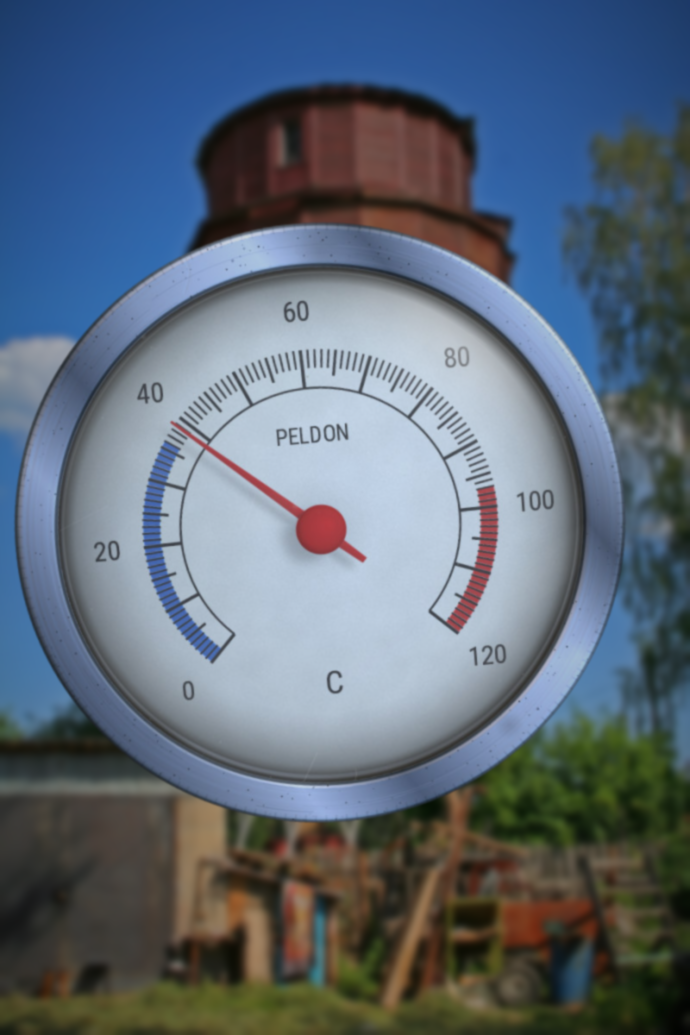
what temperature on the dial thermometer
39 °C
